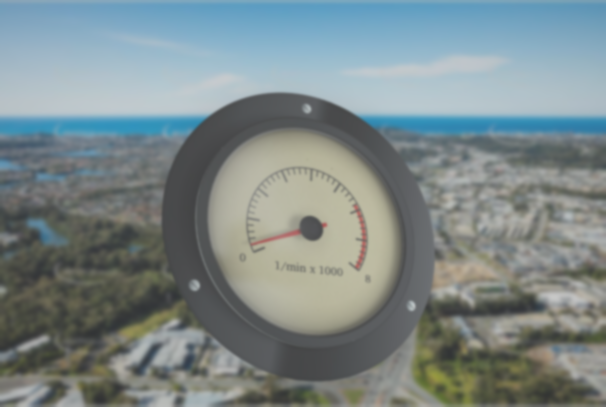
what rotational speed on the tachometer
200 rpm
